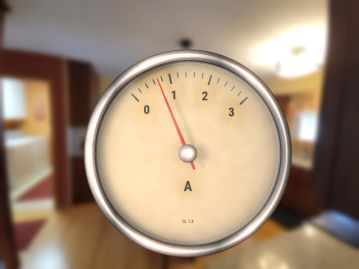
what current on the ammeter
0.7 A
